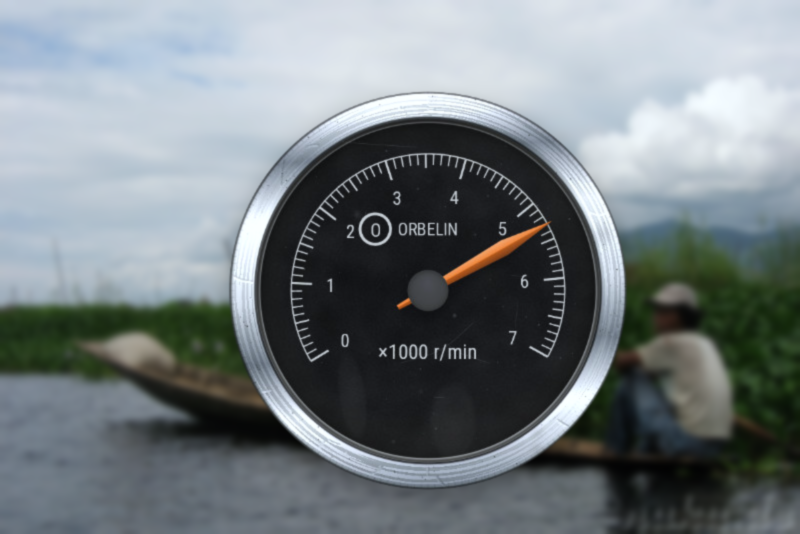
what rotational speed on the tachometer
5300 rpm
